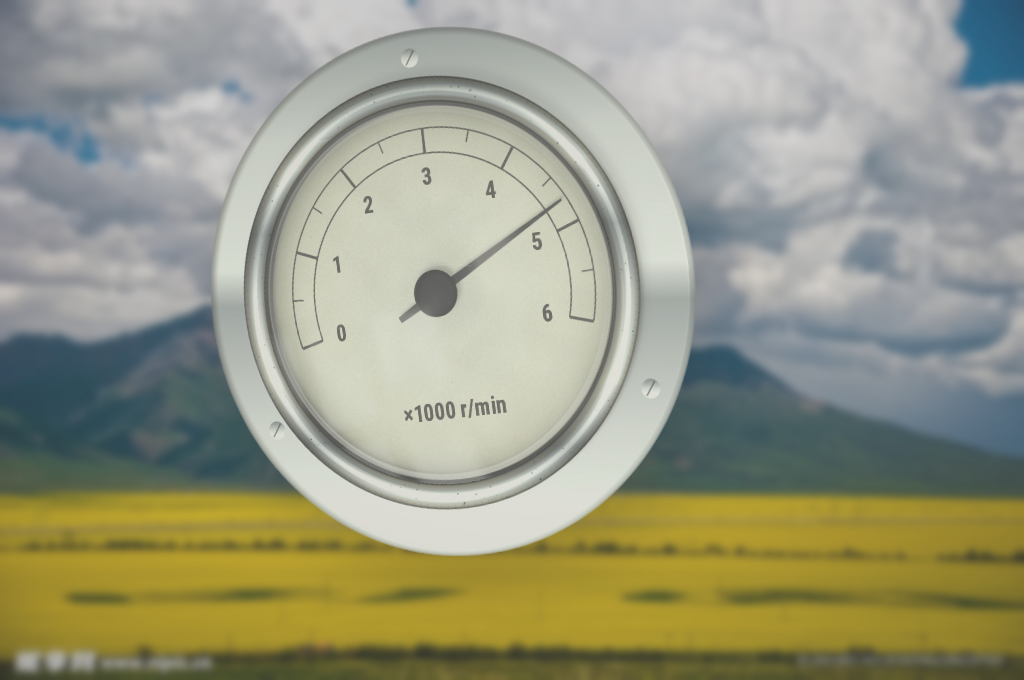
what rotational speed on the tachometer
4750 rpm
